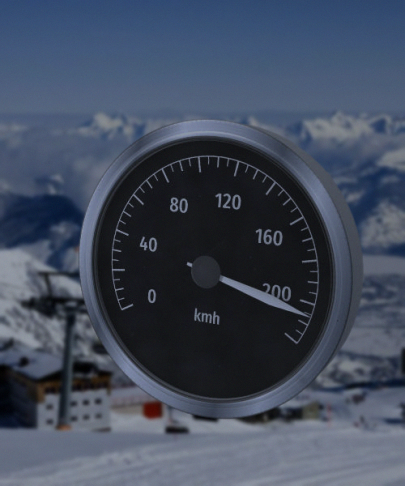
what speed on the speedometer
205 km/h
